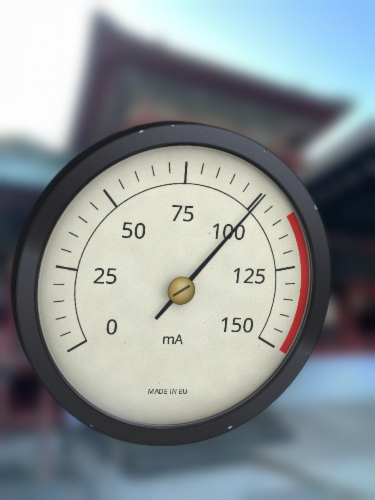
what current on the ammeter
100 mA
